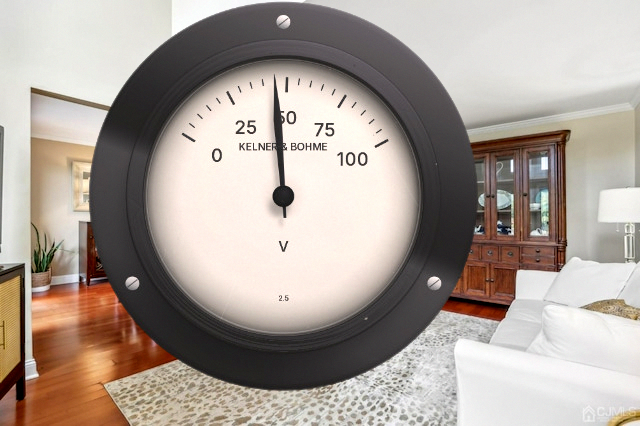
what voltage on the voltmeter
45 V
